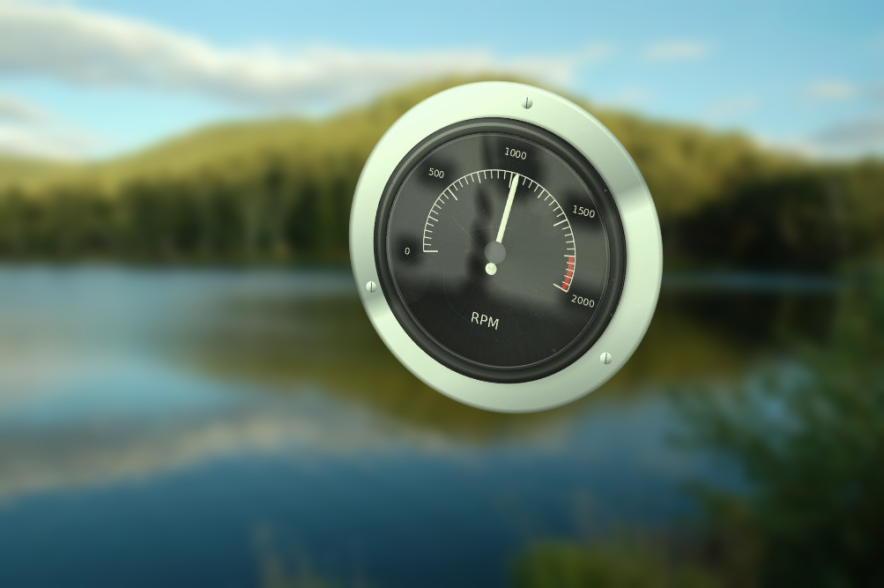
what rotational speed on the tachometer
1050 rpm
